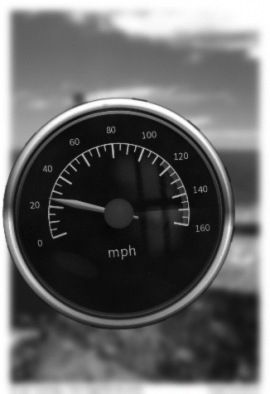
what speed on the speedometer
25 mph
